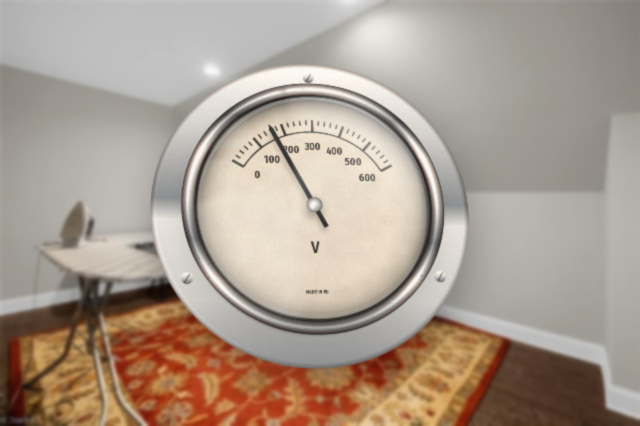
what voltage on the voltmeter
160 V
